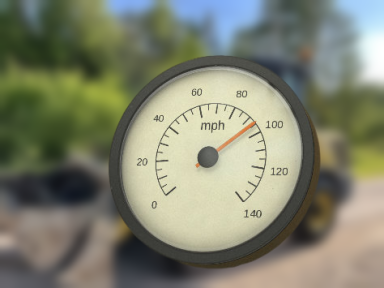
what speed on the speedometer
95 mph
